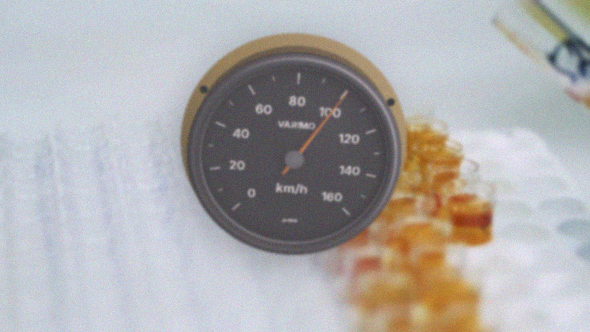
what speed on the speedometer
100 km/h
